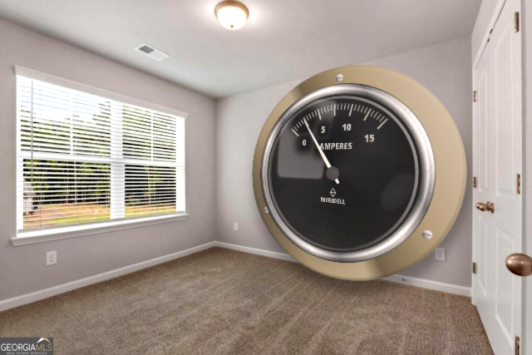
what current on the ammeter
2.5 A
